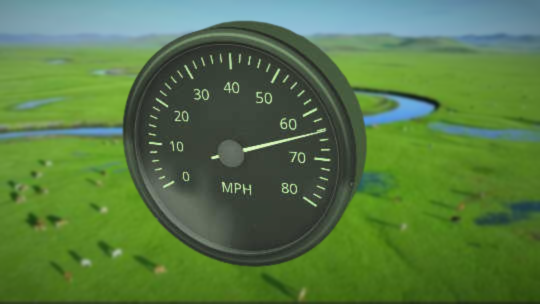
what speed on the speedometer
64 mph
